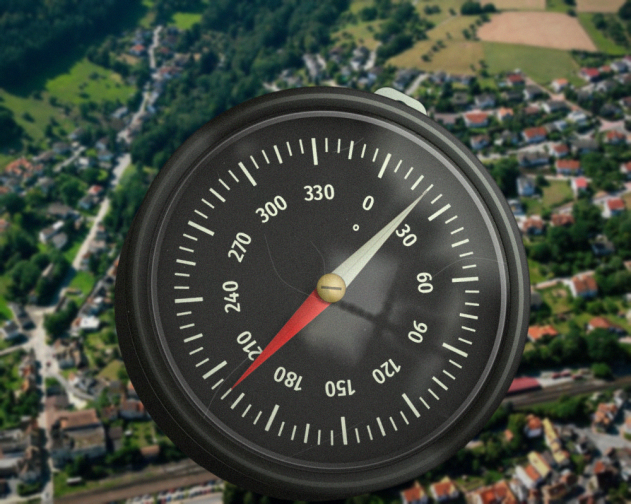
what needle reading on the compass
200 °
